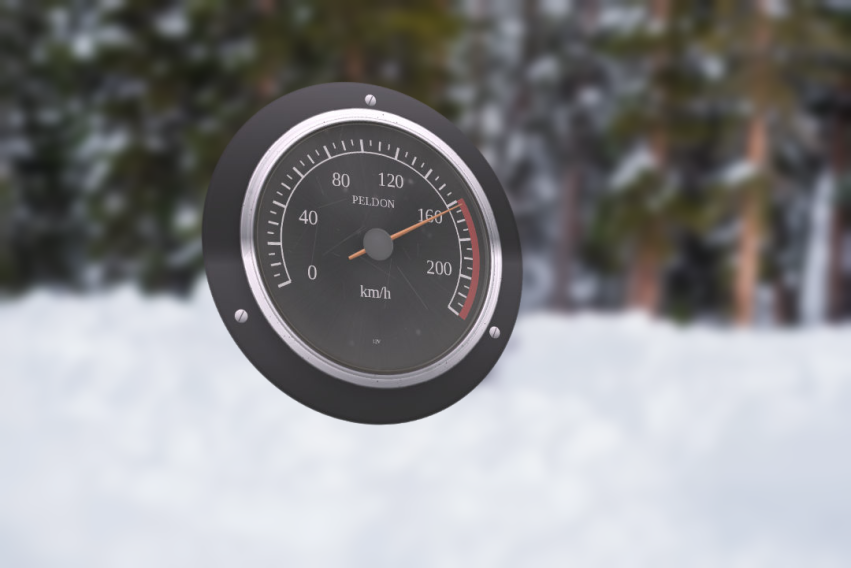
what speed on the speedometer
162.5 km/h
